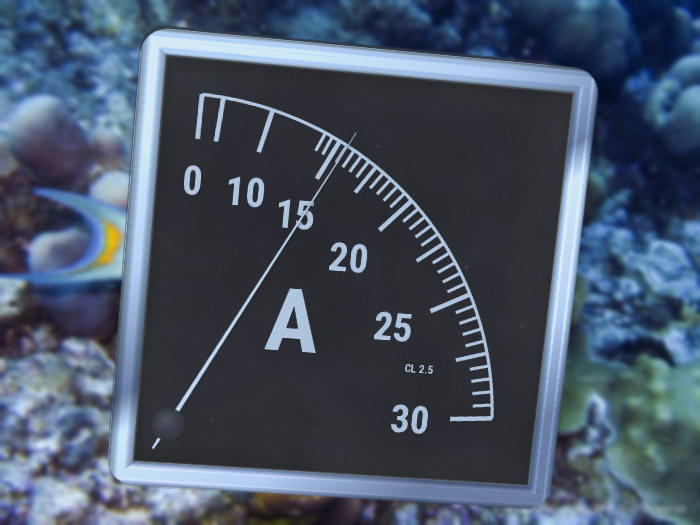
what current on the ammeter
15.5 A
